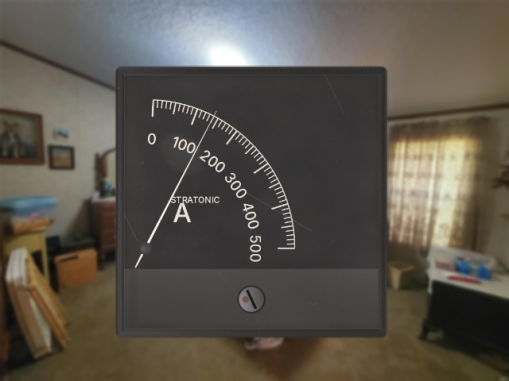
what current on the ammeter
140 A
